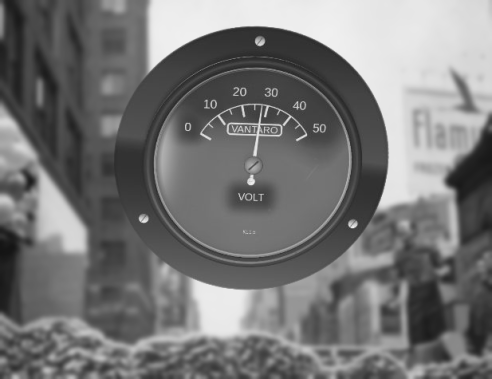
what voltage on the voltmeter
27.5 V
